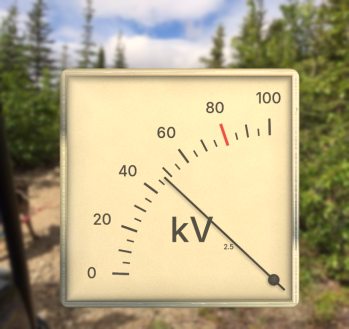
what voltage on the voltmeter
47.5 kV
